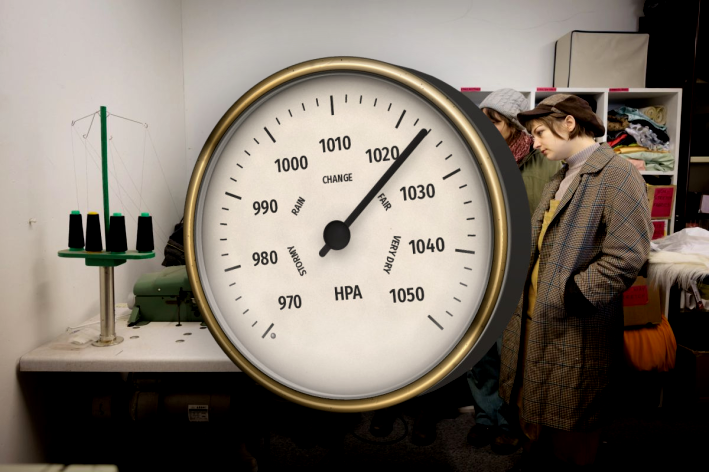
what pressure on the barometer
1024 hPa
